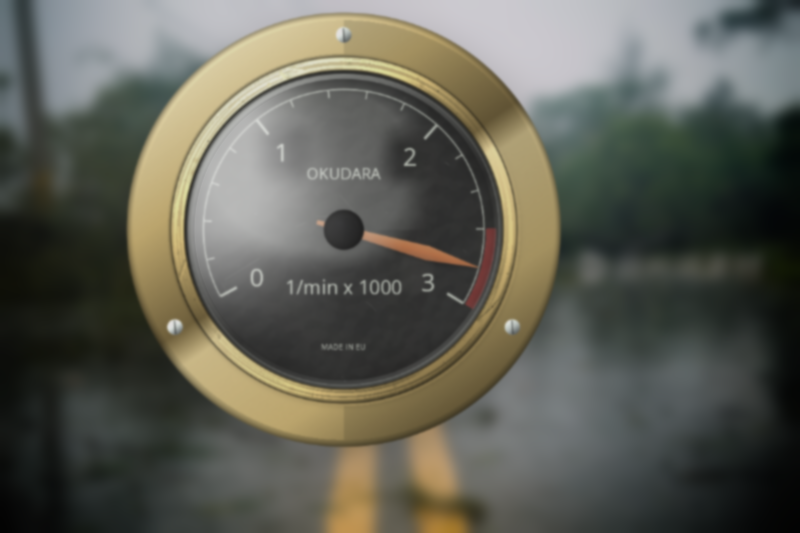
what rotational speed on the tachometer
2800 rpm
